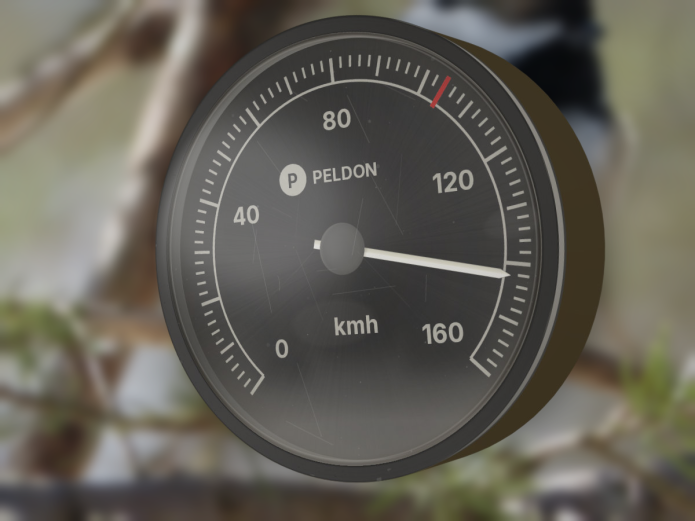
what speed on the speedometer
142 km/h
